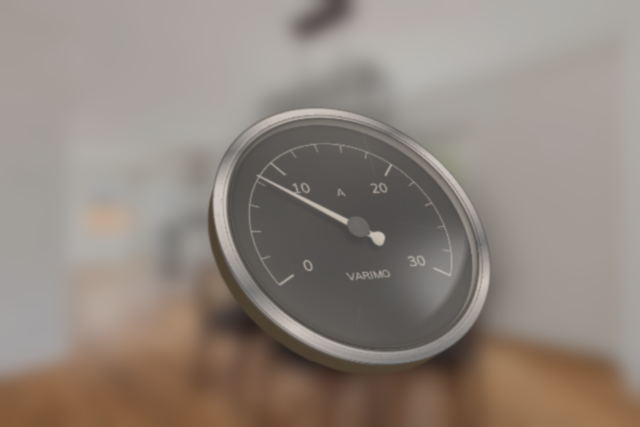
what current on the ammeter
8 A
